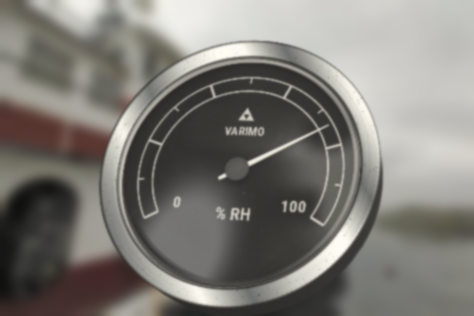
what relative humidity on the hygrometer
75 %
